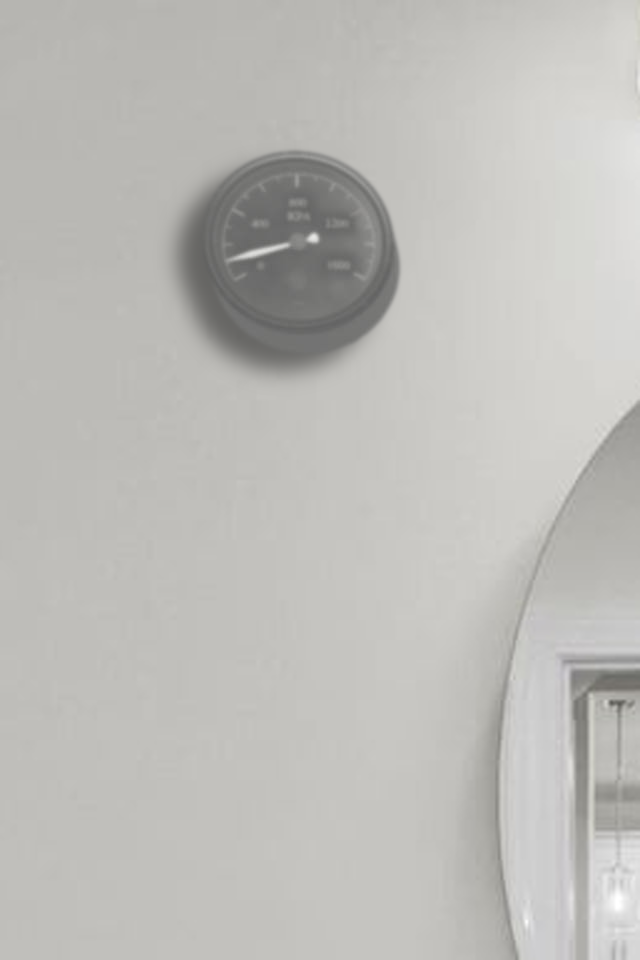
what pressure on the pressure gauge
100 kPa
